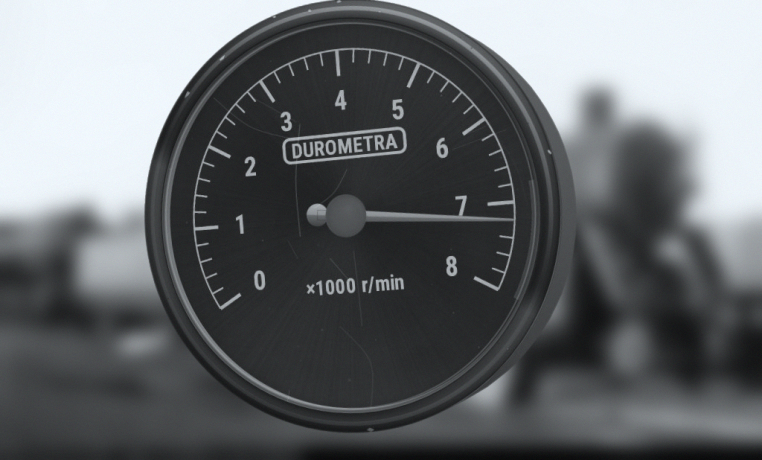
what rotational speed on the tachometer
7200 rpm
